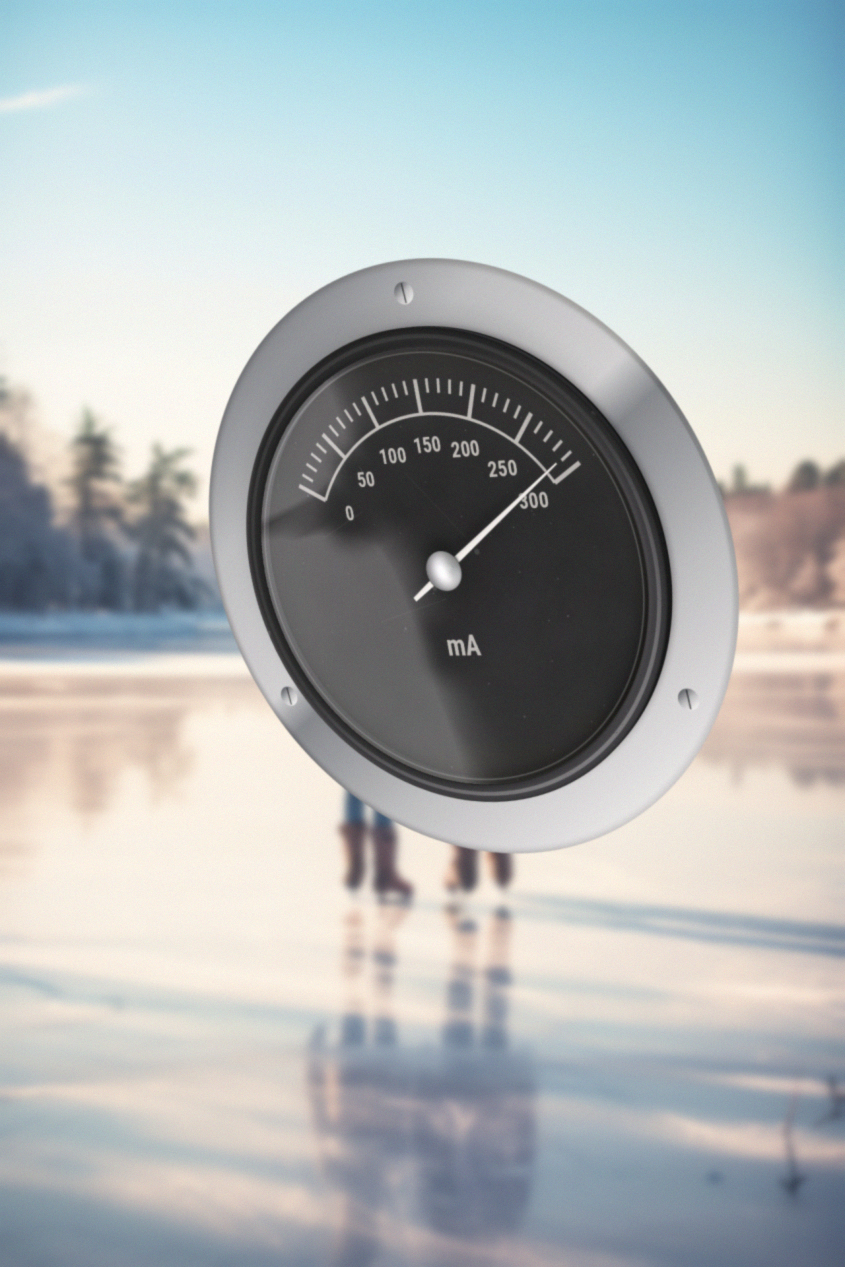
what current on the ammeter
290 mA
